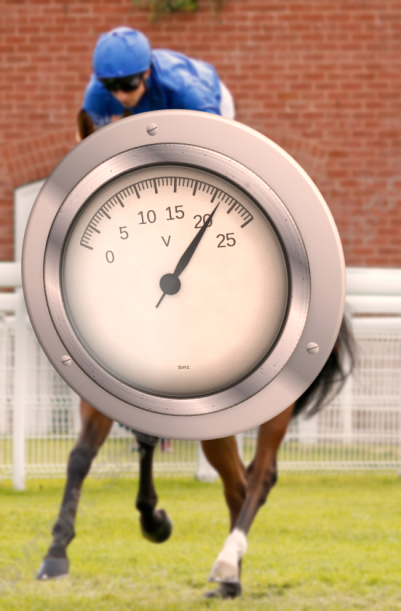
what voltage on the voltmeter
21 V
